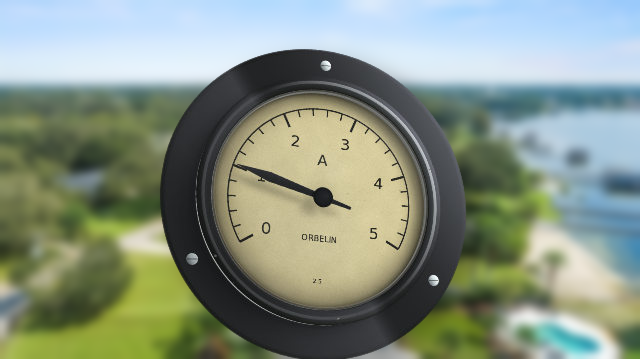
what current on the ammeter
1 A
